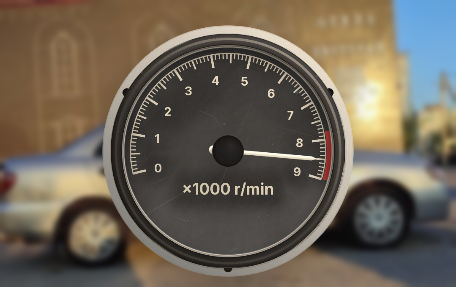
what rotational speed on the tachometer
8500 rpm
